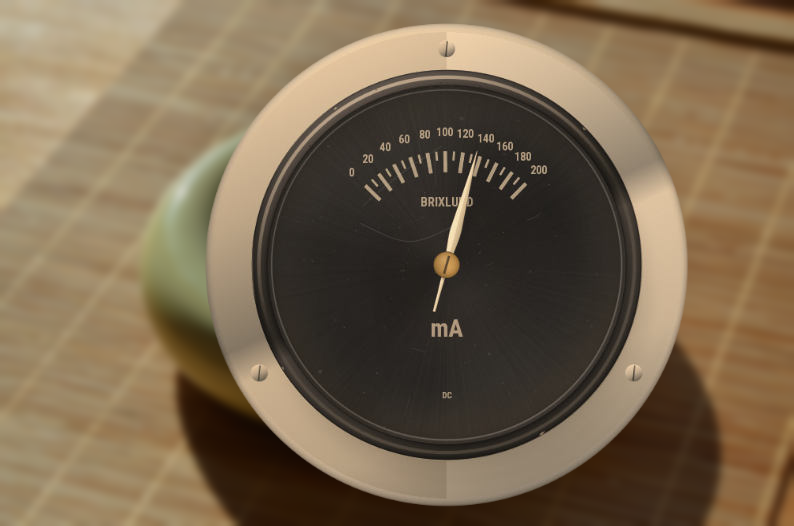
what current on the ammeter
135 mA
